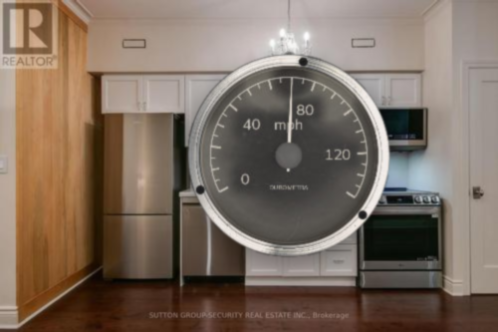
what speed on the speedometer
70 mph
